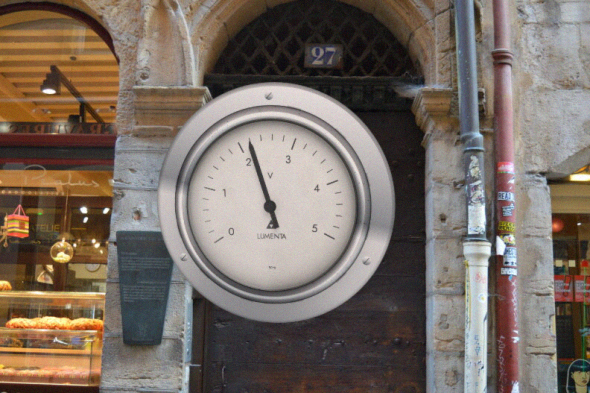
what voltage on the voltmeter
2.2 V
